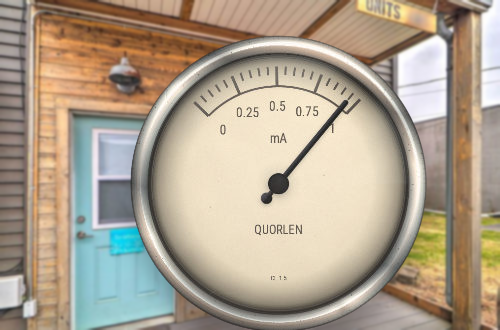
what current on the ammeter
0.95 mA
